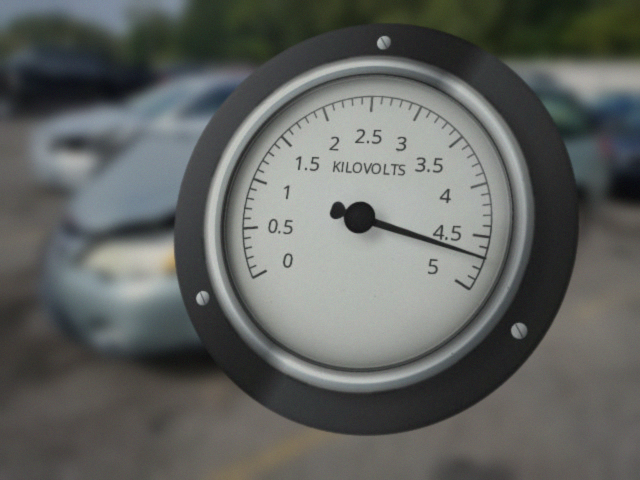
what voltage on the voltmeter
4.7 kV
